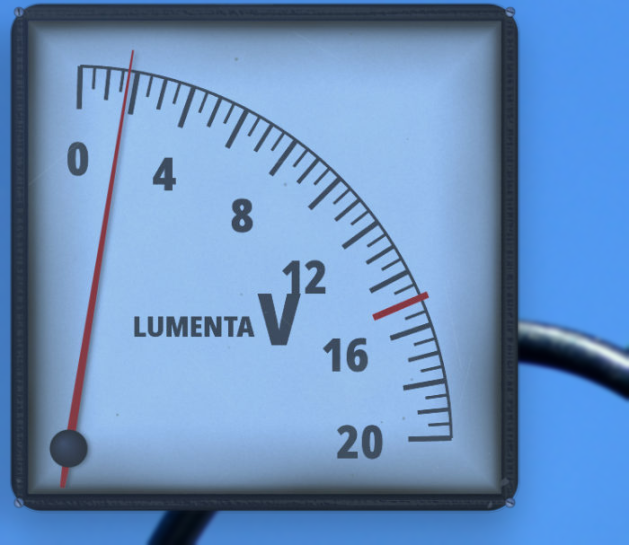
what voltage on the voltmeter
1.75 V
